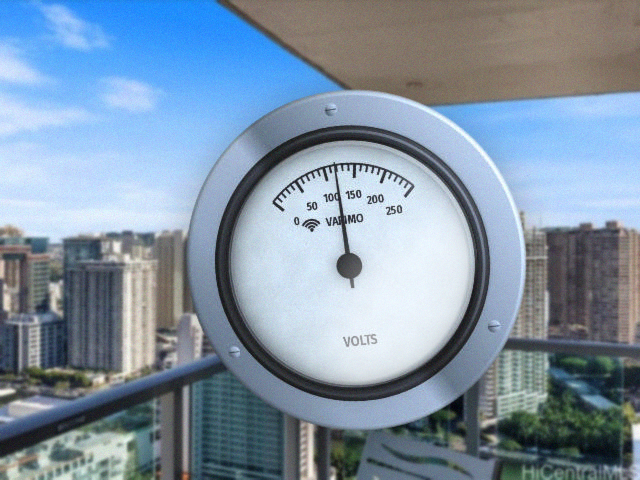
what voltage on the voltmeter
120 V
